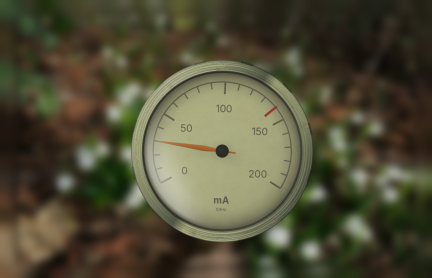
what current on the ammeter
30 mA
